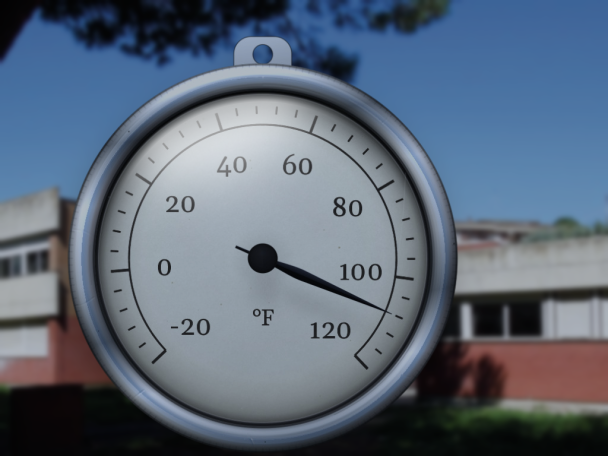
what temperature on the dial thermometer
108 °F
